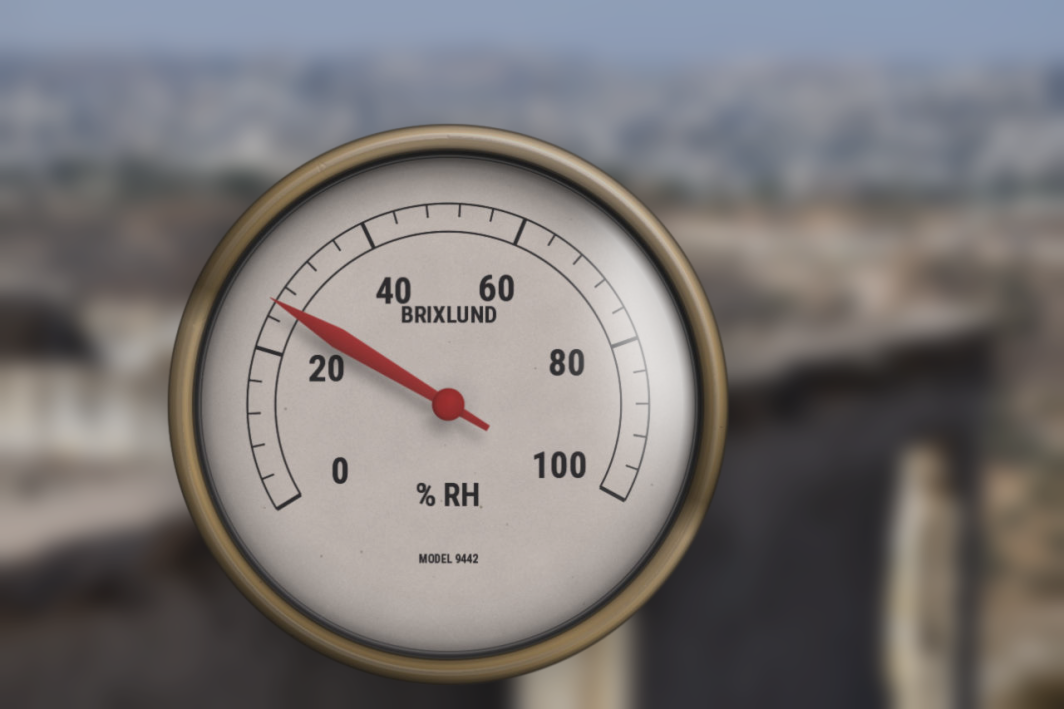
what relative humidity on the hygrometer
26 %
